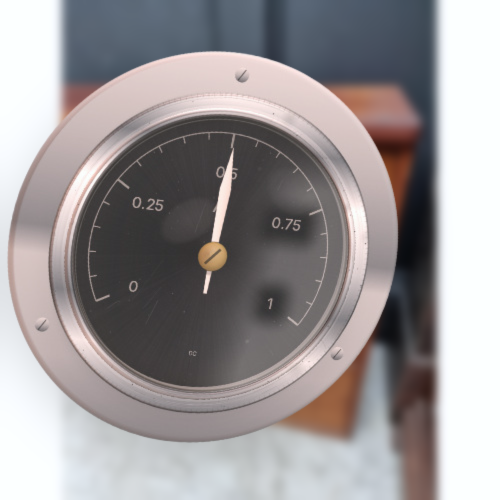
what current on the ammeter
0.5 A
